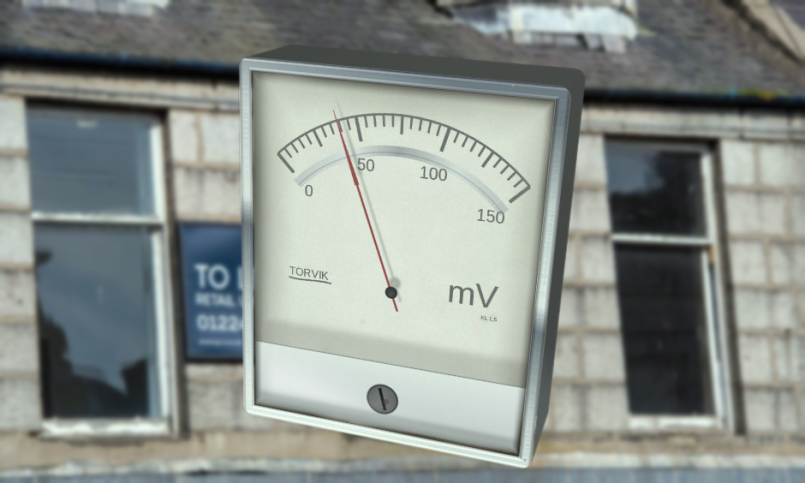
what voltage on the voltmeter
40 mV
